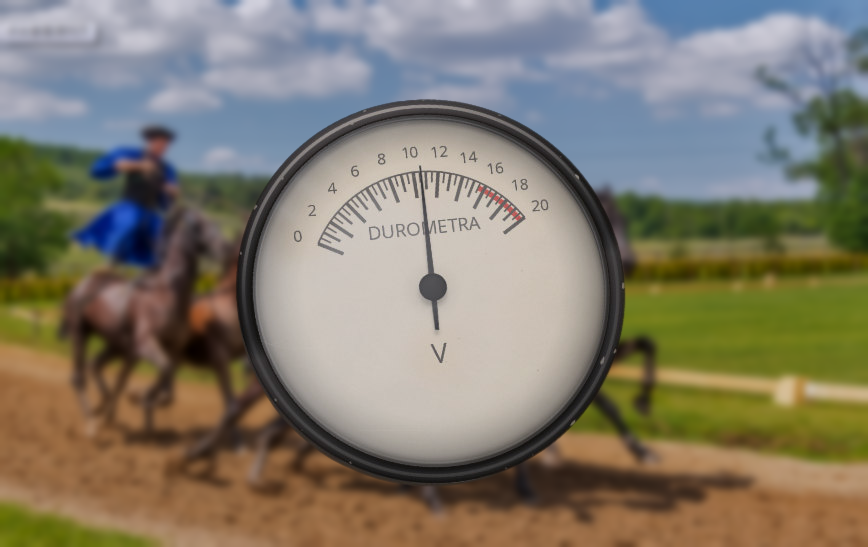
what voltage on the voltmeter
10.5 V
